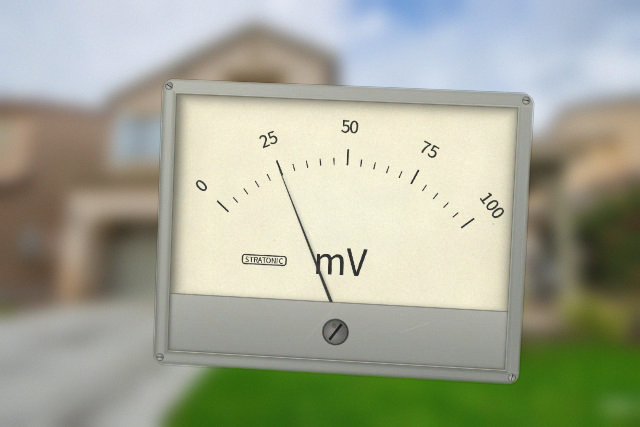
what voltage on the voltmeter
25 mV
